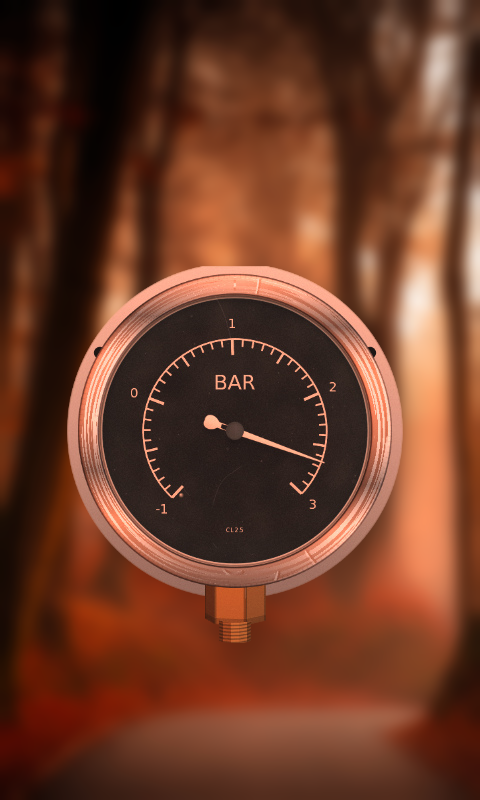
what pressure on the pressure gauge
2.65 bar
